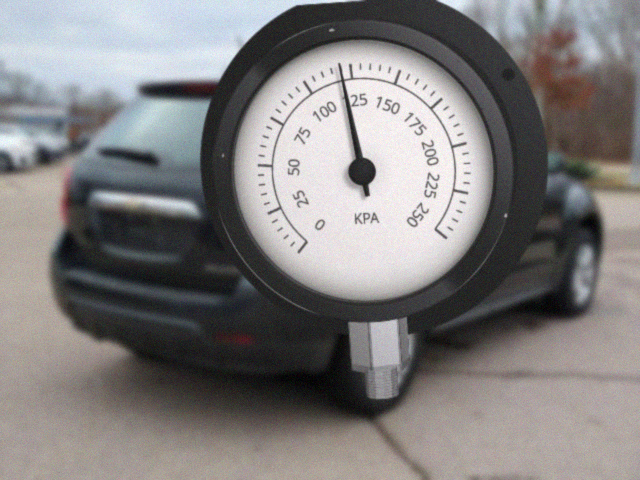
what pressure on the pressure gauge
120 kPa
